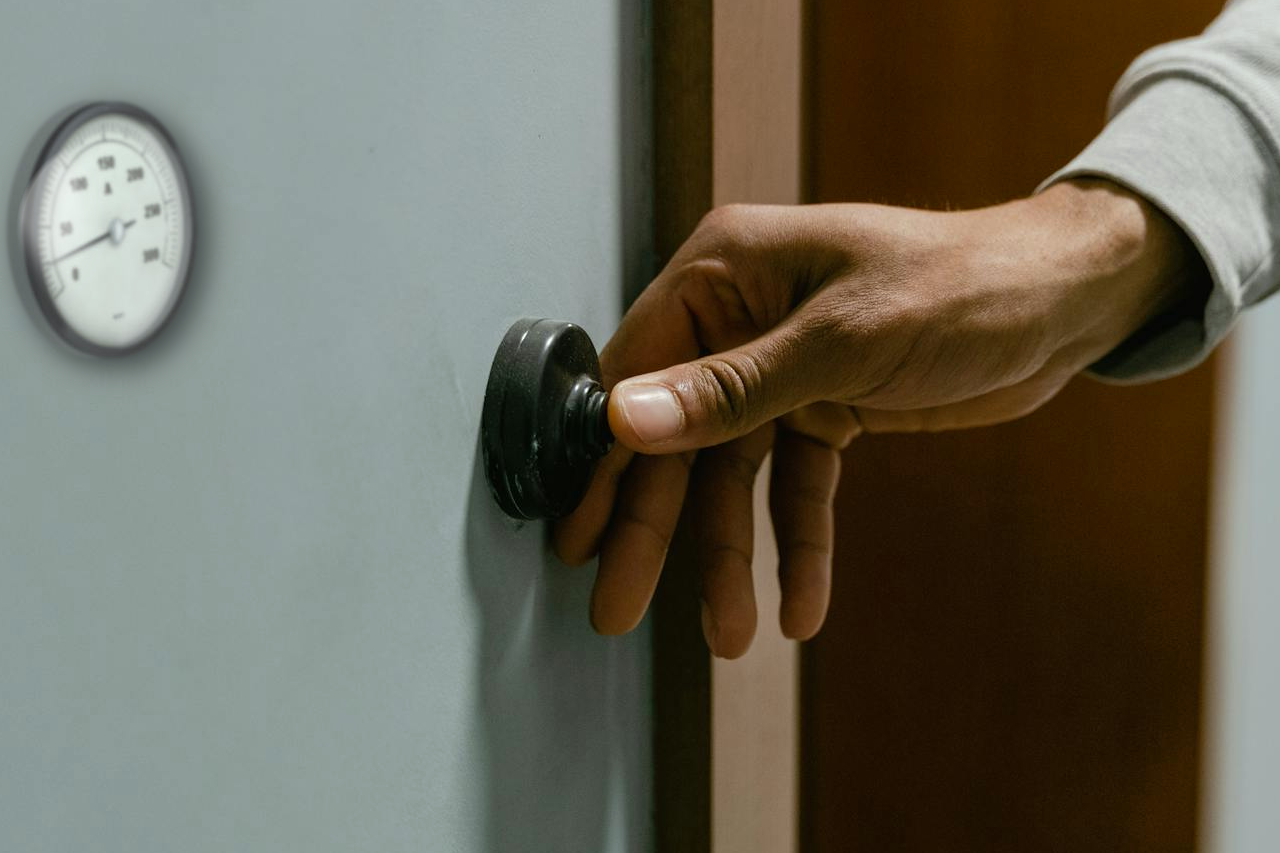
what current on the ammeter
25 A
